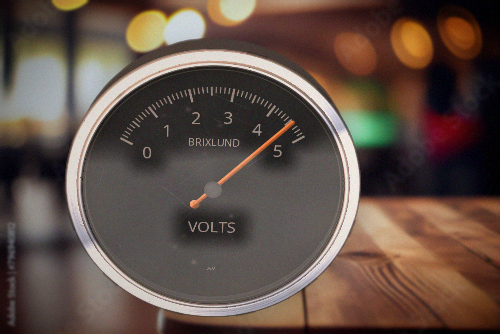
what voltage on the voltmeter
4.5 V
